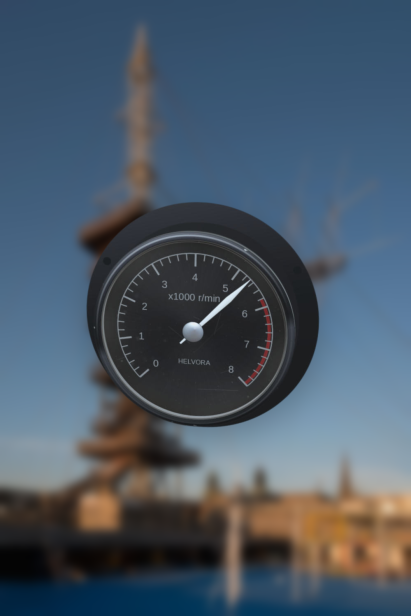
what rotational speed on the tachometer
5300 rpm
